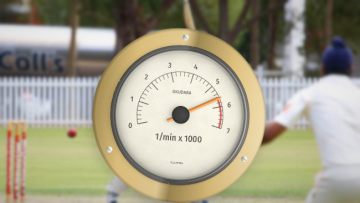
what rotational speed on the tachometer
5600 rpm
